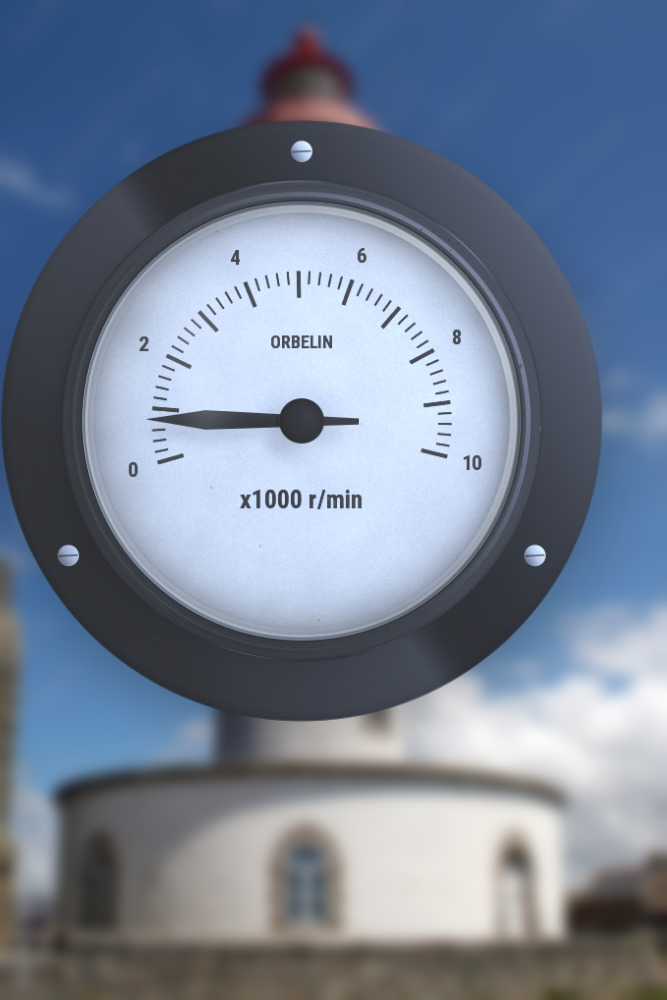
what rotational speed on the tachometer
800 rpm
